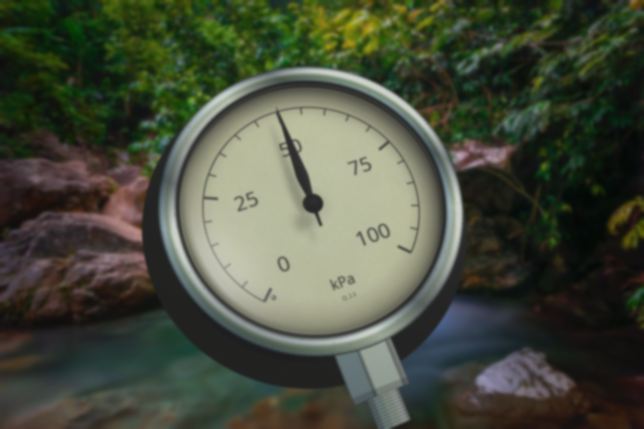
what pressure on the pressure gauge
50 kPa
